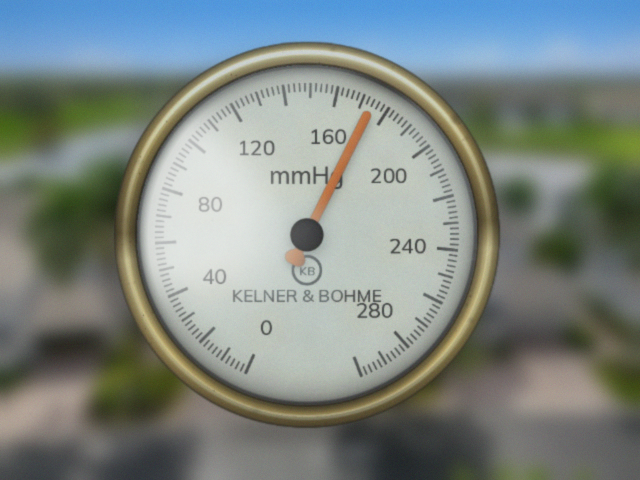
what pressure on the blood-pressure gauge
174 mmHg
